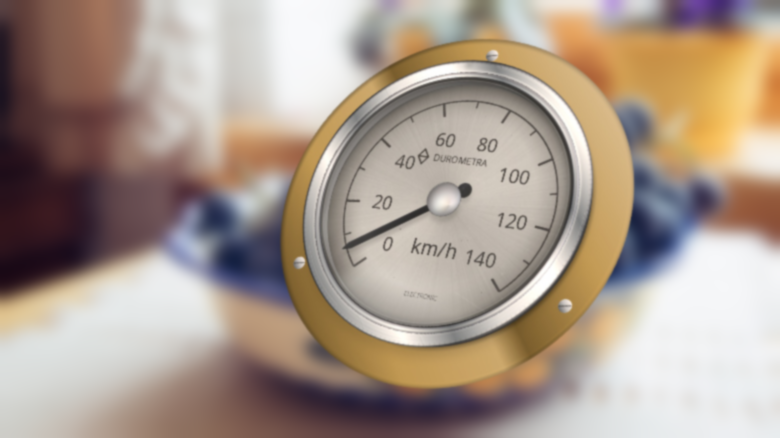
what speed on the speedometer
5 km/h
